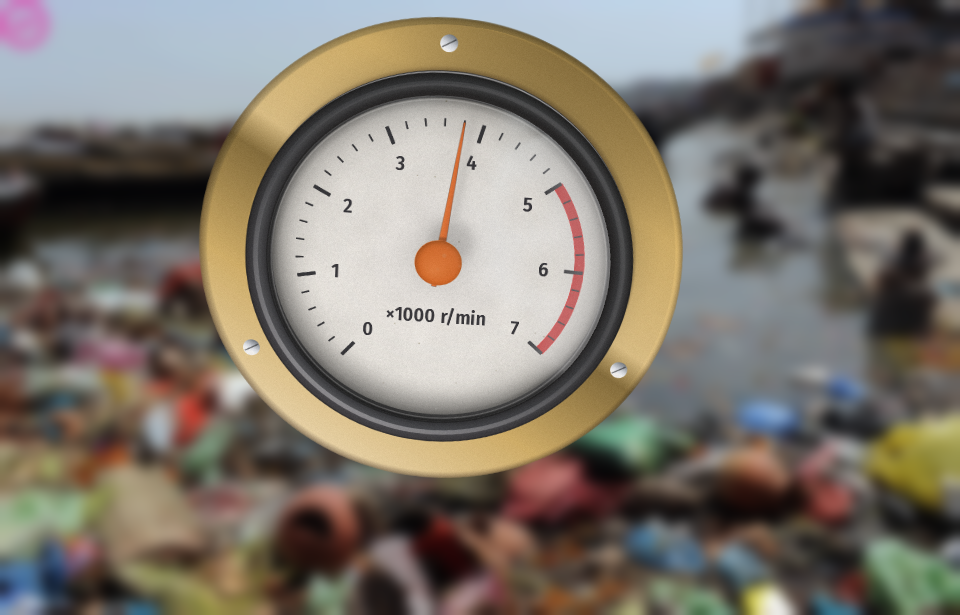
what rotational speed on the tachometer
3800 rpm
